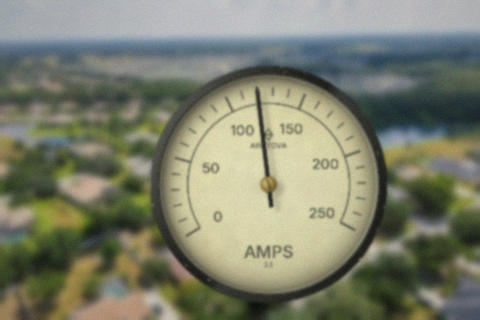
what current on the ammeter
120 A
